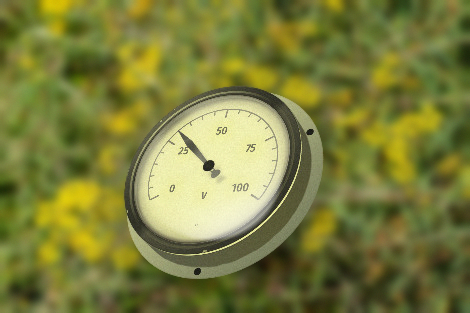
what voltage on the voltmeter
30 V
